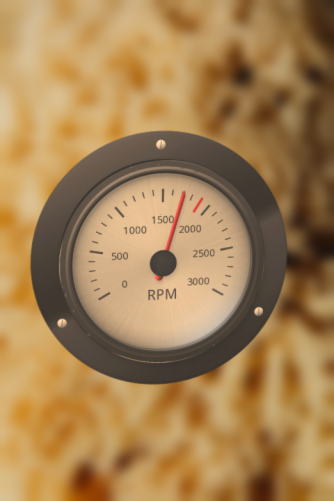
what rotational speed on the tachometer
1700 rpm
